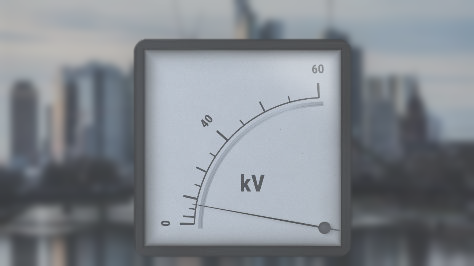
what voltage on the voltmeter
17.5 kV
